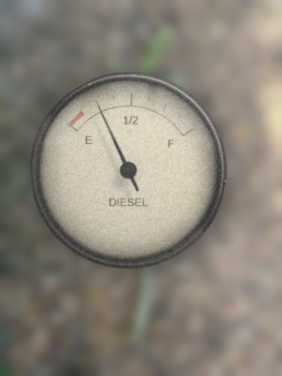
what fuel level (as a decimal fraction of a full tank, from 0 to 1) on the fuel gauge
0.25
